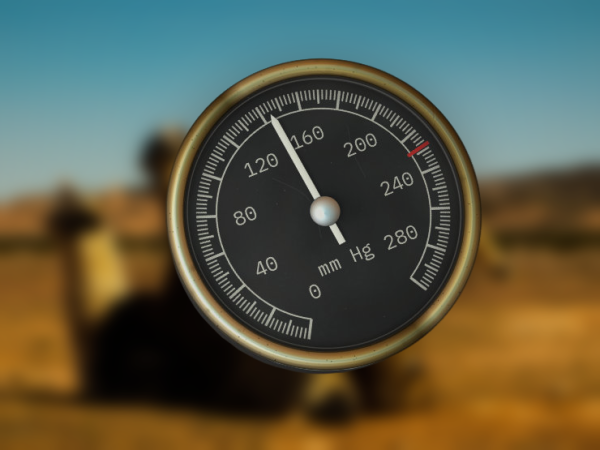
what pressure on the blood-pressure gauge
144 mmHg
